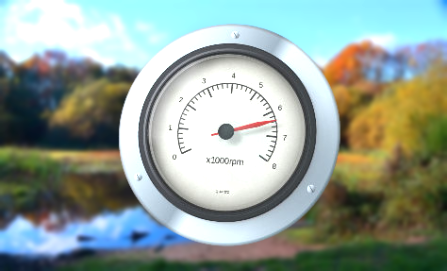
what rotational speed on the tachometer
6400 rpm
